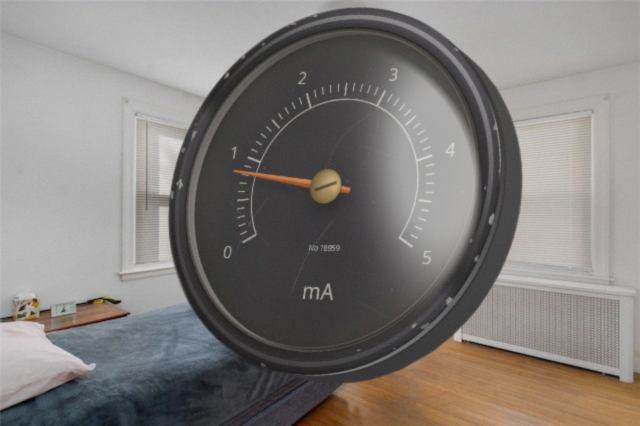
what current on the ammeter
0.8 mA
